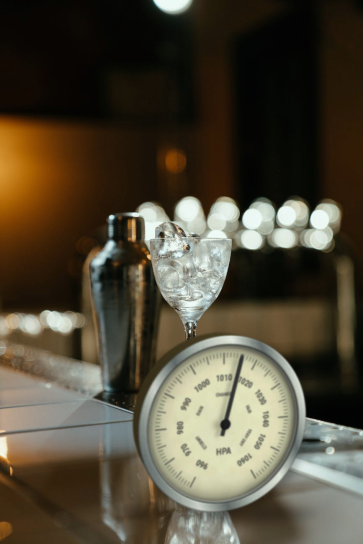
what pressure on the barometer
1015 hPa
